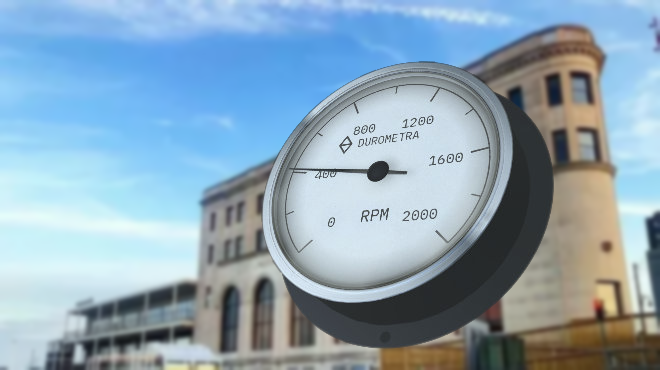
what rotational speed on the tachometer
400 rpm
